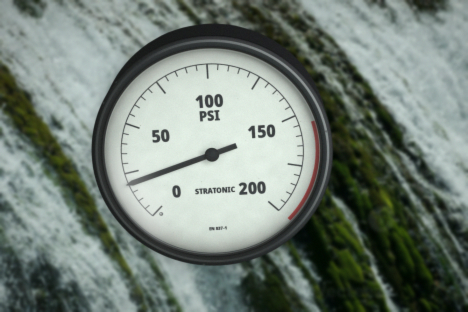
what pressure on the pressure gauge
20 psi
